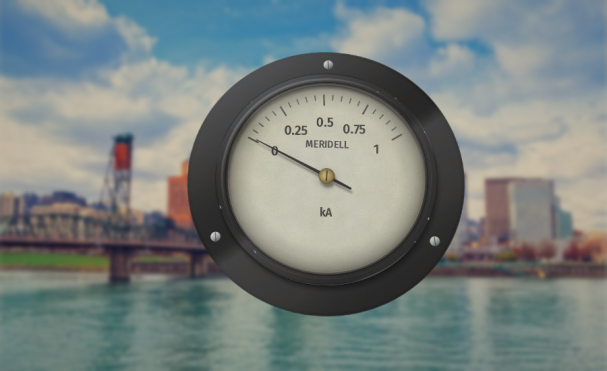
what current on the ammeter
0 kA
